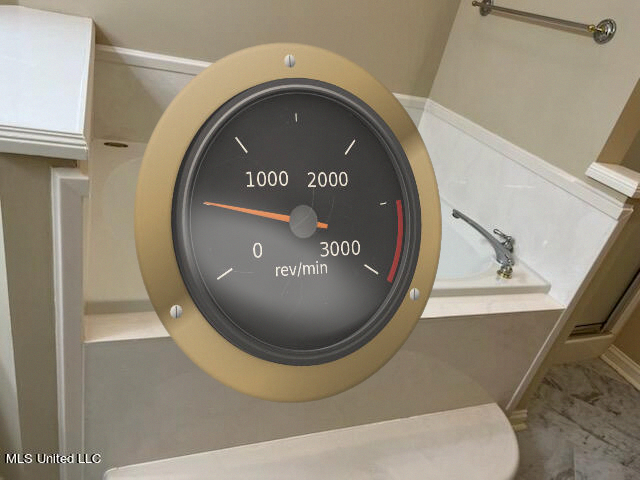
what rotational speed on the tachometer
500 rpm
